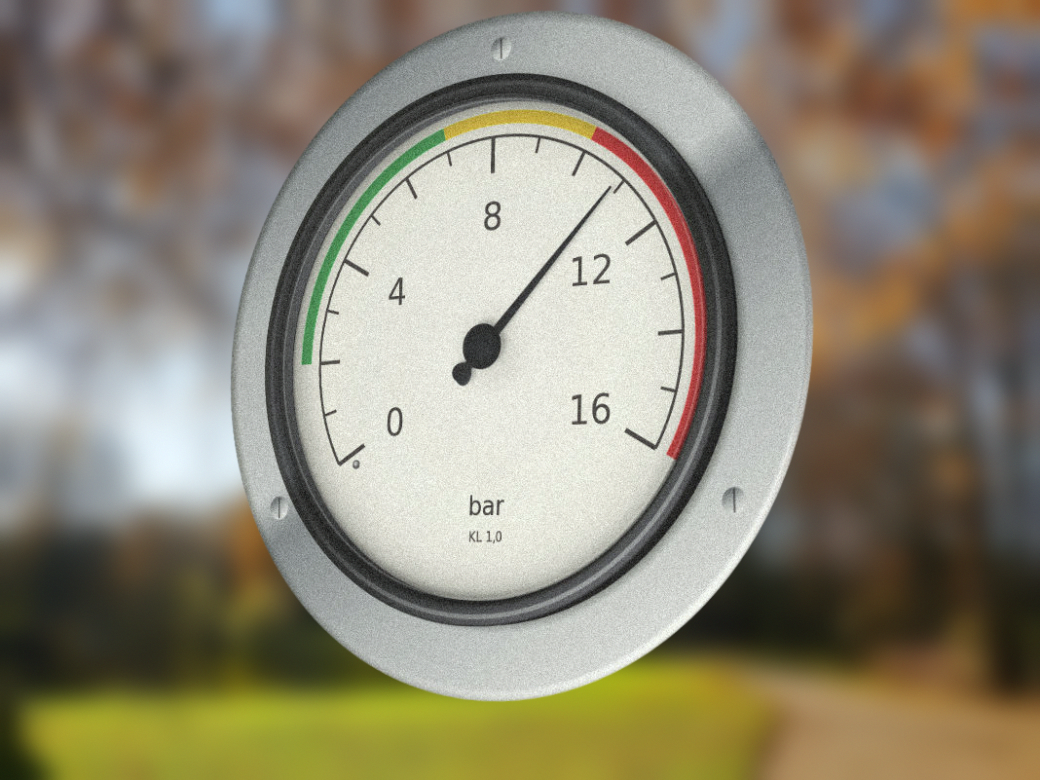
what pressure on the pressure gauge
11 bar
